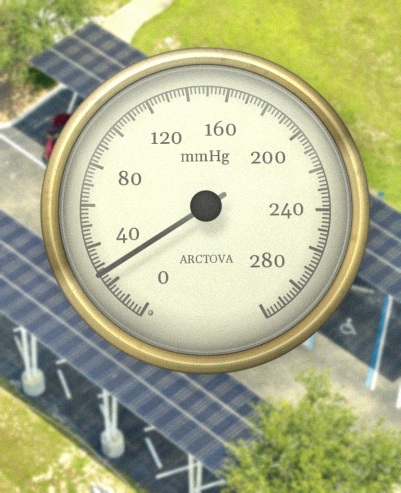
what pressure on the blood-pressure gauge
26 mmHg
